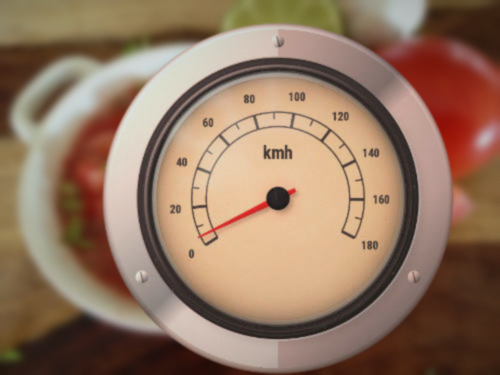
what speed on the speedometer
5 km/h
